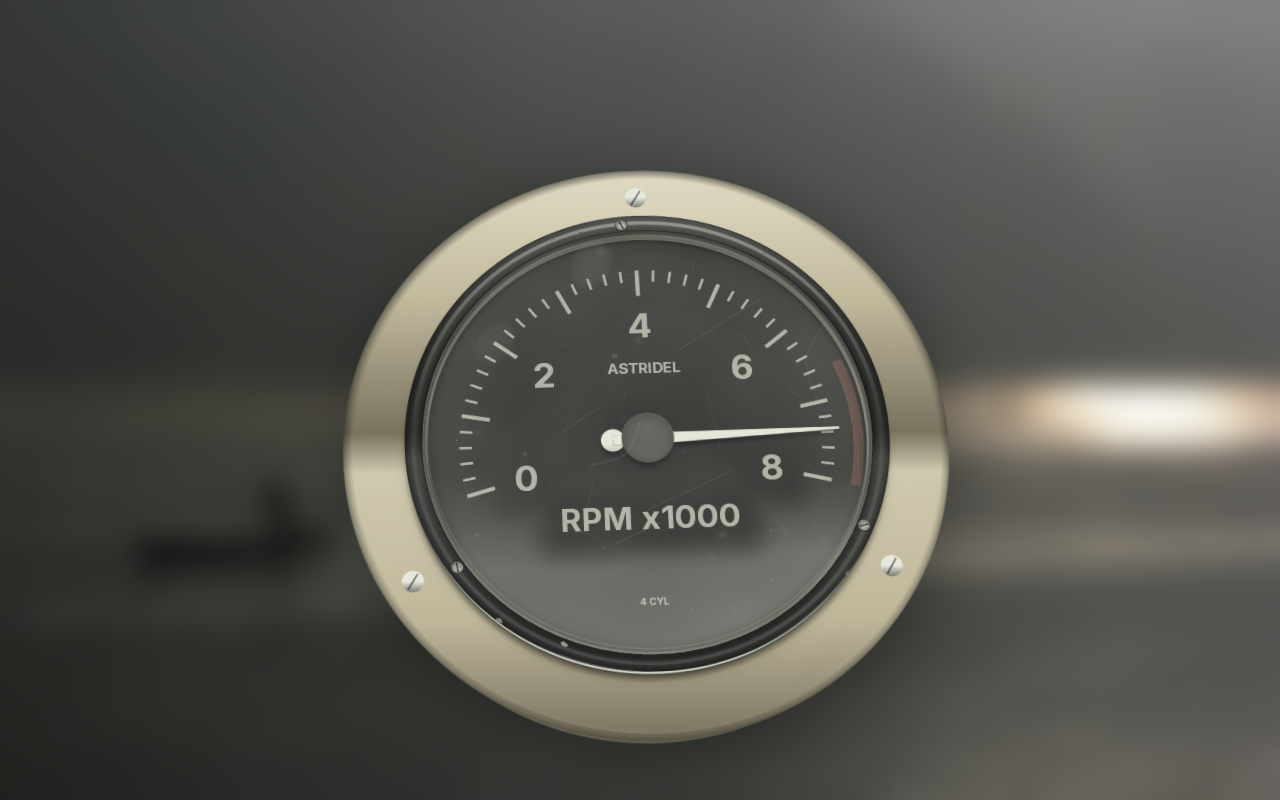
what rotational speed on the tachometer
7400 rpm
